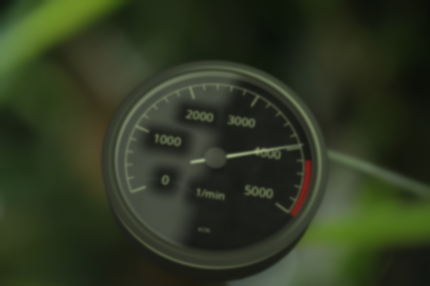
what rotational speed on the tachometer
4000 rpm
